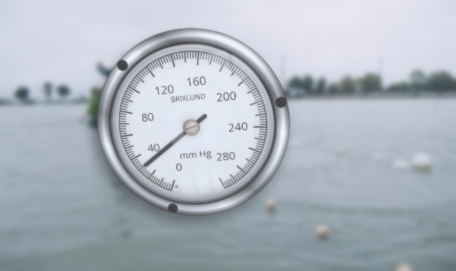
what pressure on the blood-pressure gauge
30 mmHg
